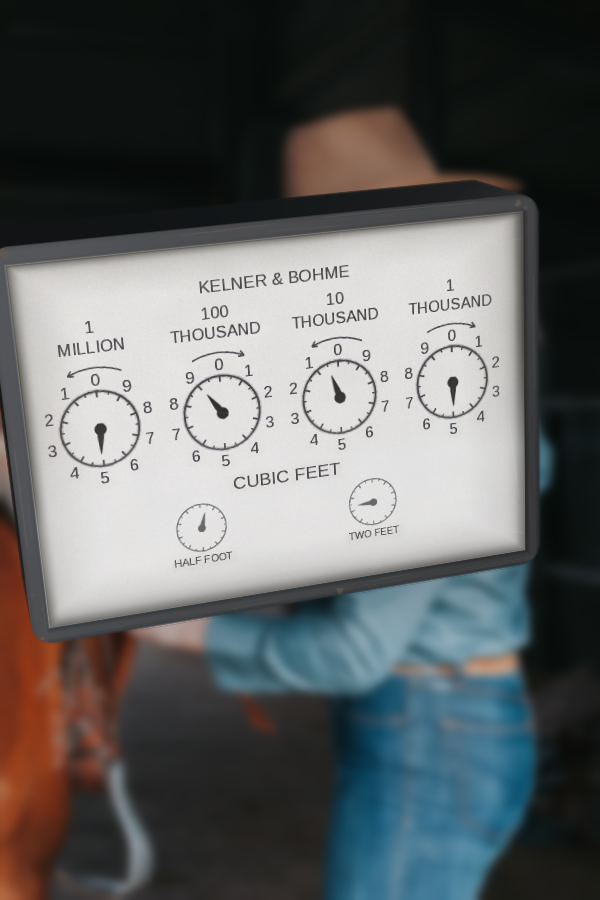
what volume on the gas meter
490500 ft³
